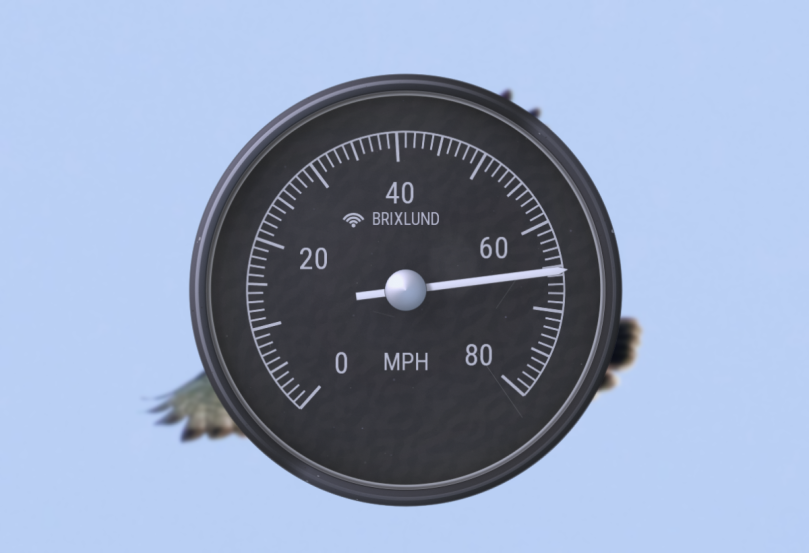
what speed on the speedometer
65.5 mph
